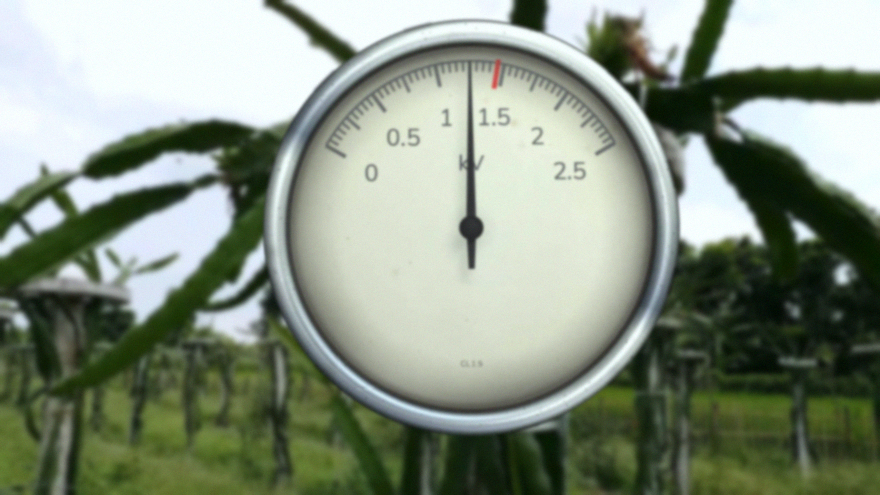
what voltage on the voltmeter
1.25 kV
